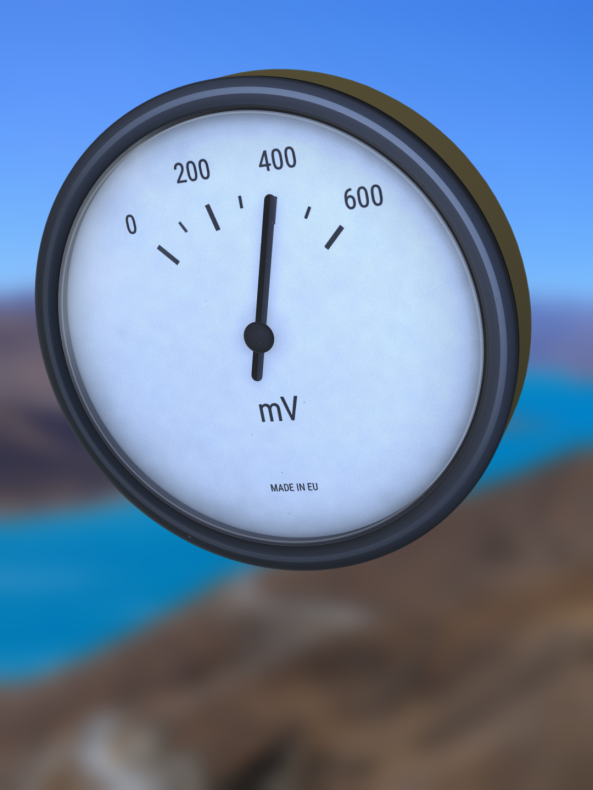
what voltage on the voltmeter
400 mV
